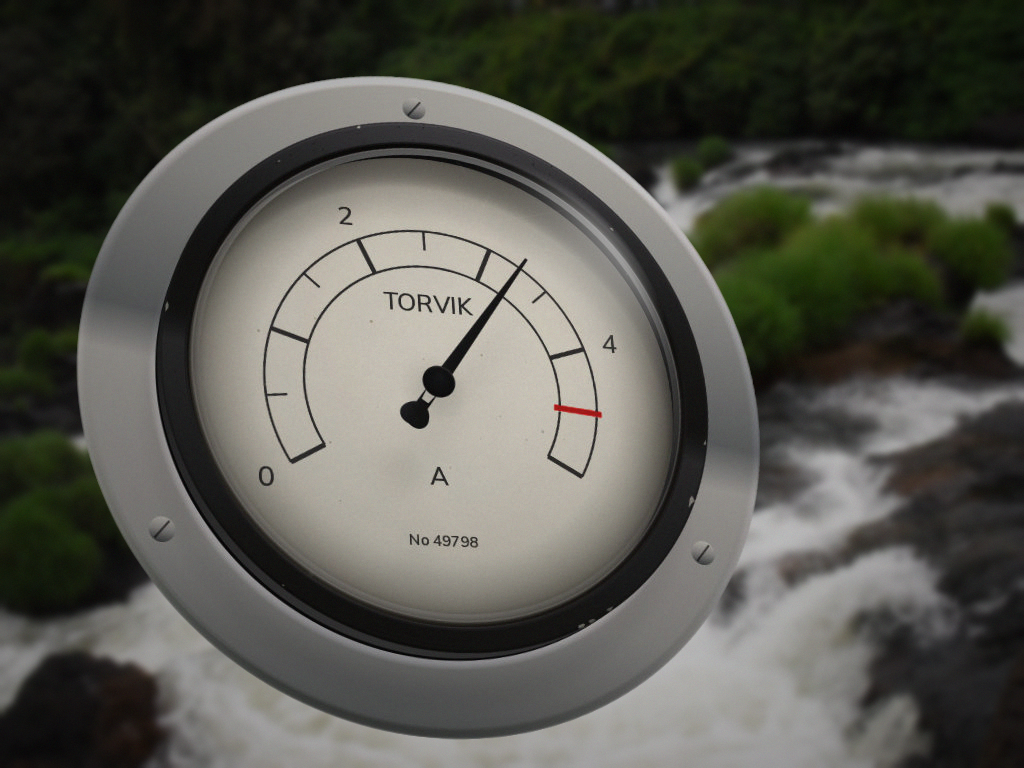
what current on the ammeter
3.25 A
